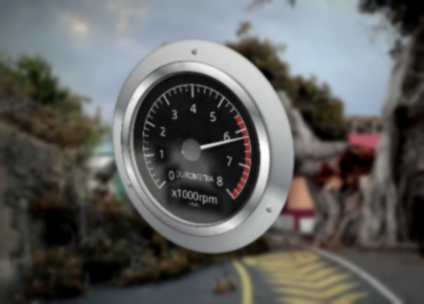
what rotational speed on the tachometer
6200 rpm
